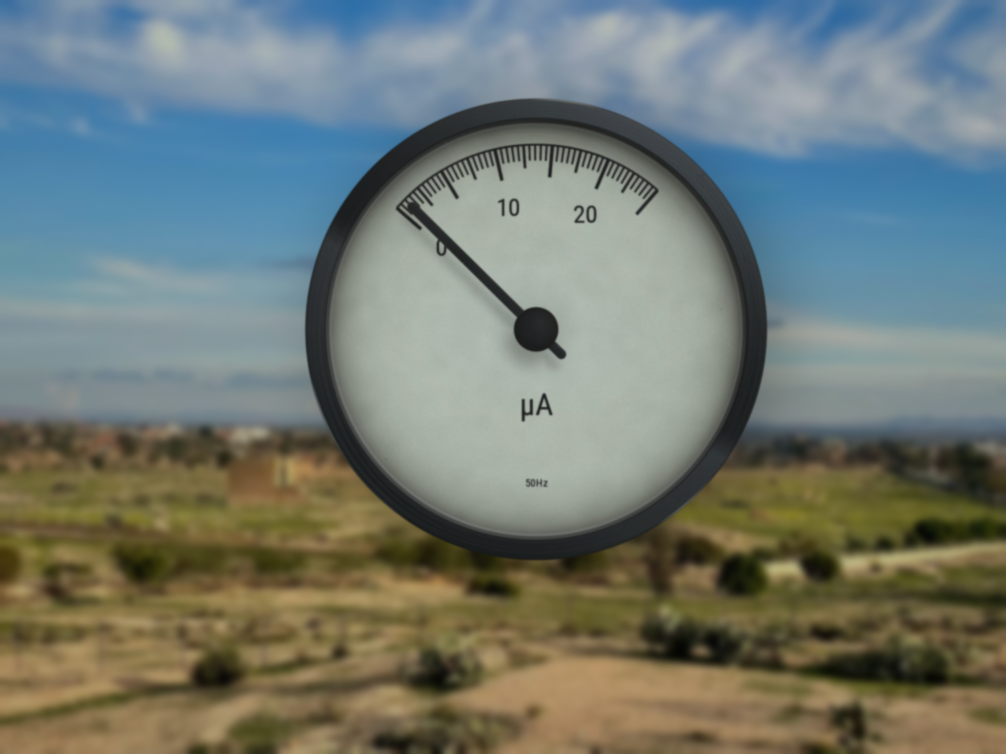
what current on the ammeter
1 µA
